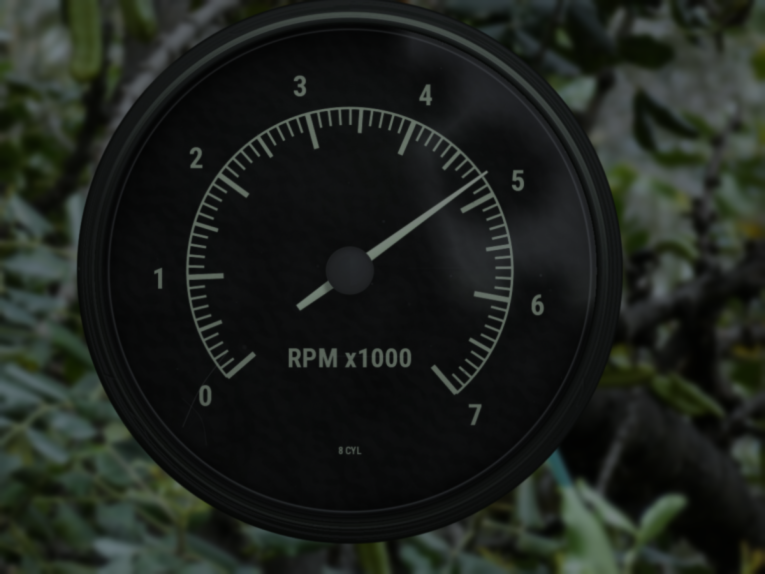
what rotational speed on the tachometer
4800 rpm
